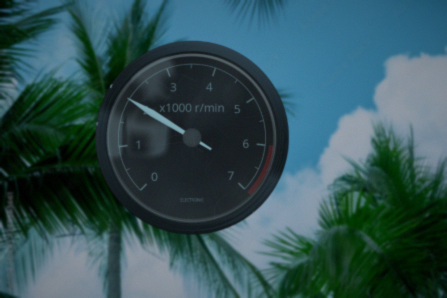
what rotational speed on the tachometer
2000 rpm
